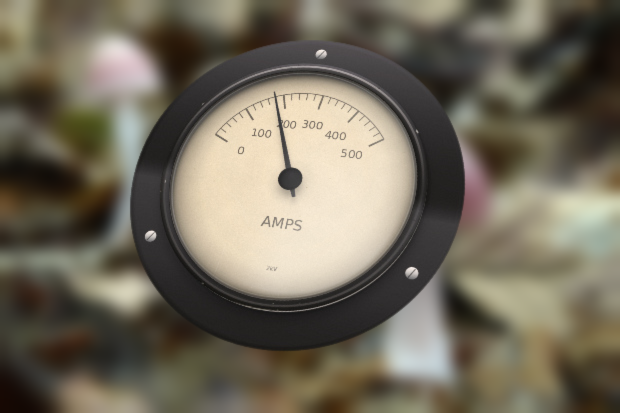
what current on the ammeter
180 A
